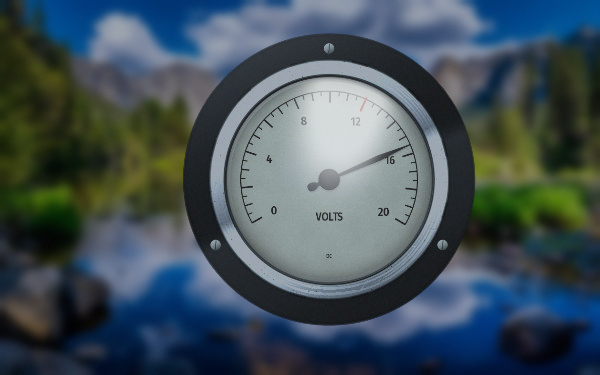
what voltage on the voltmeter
15.5 V
